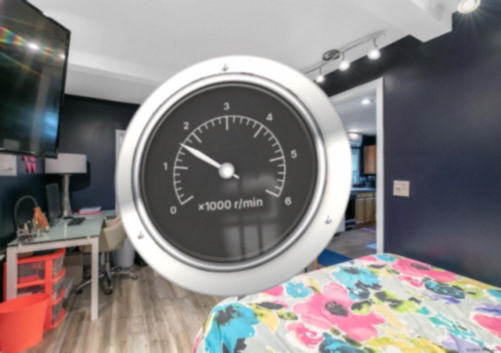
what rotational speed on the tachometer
1600 rpm
